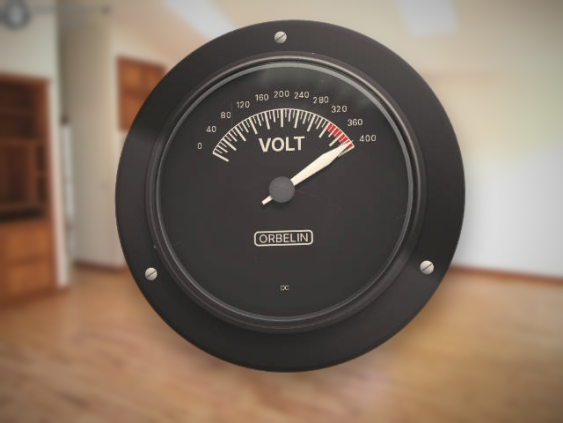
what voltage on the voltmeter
390 V
